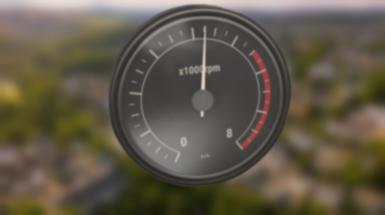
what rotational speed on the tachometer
4250 rpm
